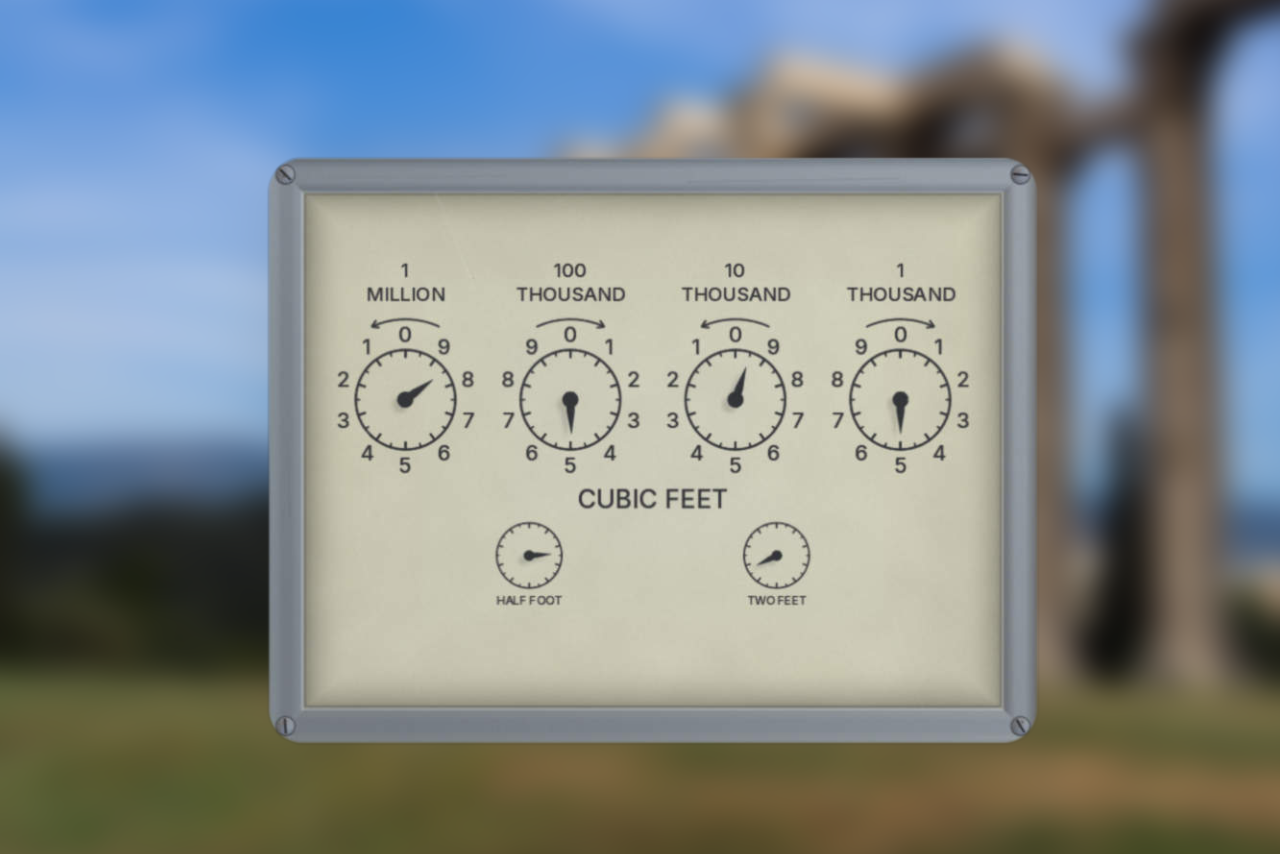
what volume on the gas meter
849500 ft³
